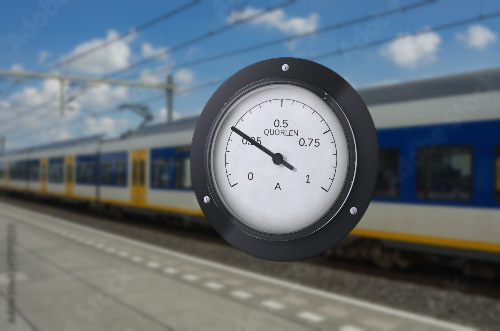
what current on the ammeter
0.25 A
